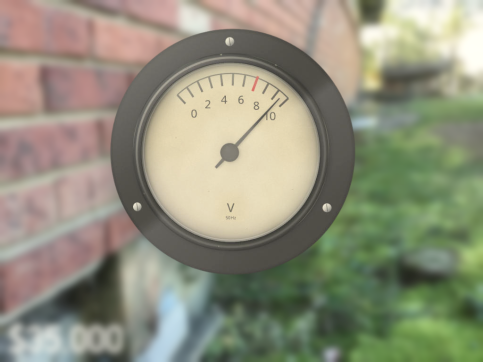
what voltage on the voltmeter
9.5 V
